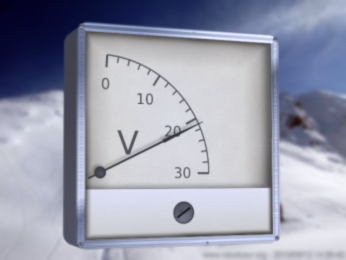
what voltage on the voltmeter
21 V
